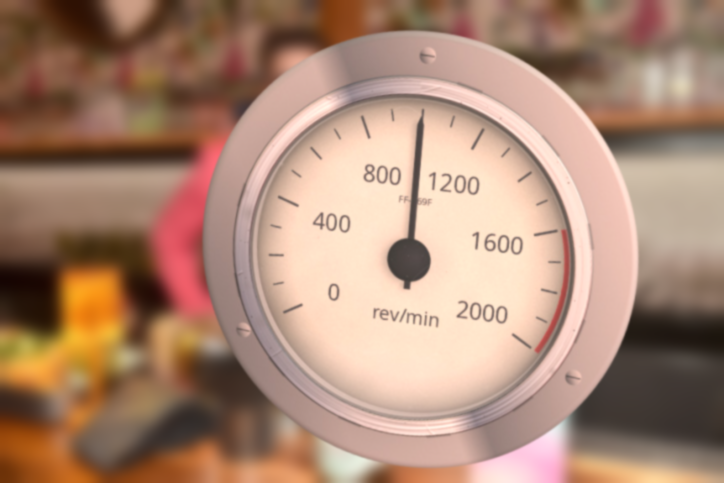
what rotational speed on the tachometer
1000 rpm
